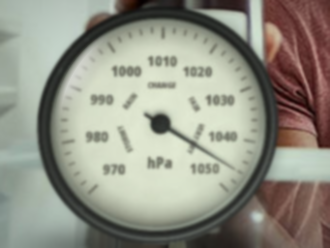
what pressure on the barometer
1046 hPa
